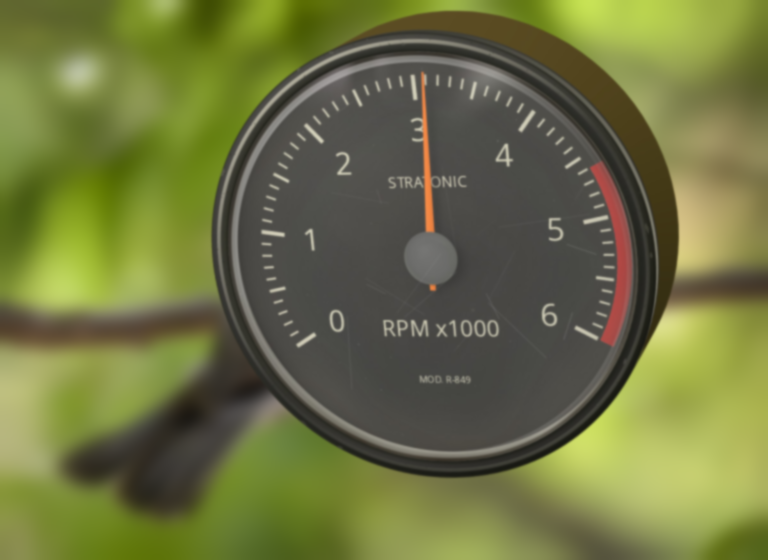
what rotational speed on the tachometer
3100 rpm
